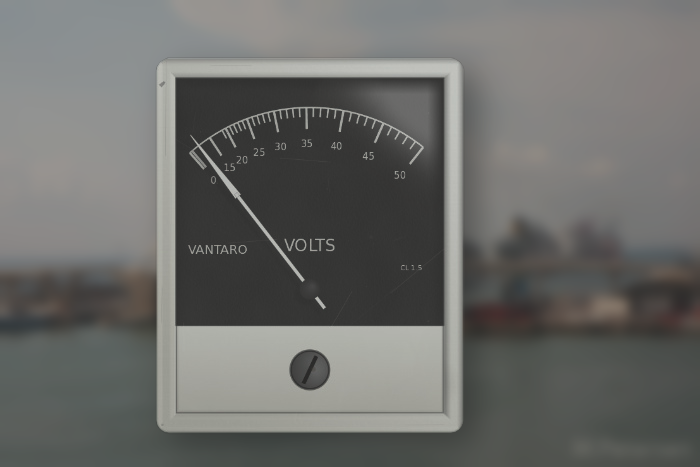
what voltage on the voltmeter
10 V
